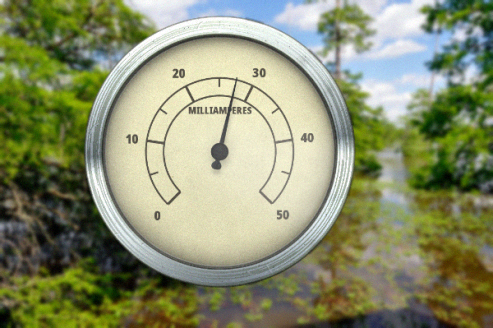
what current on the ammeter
27.5 mA
